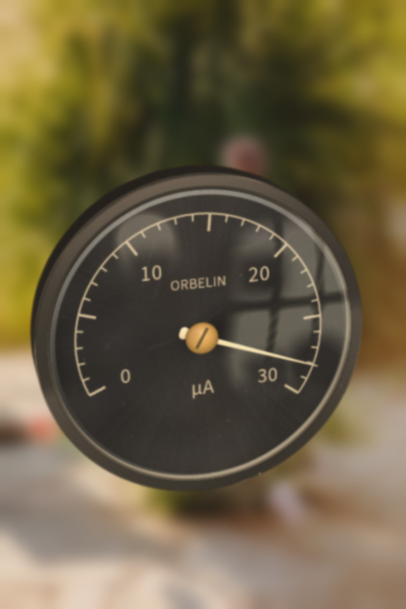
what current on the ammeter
28 µA
